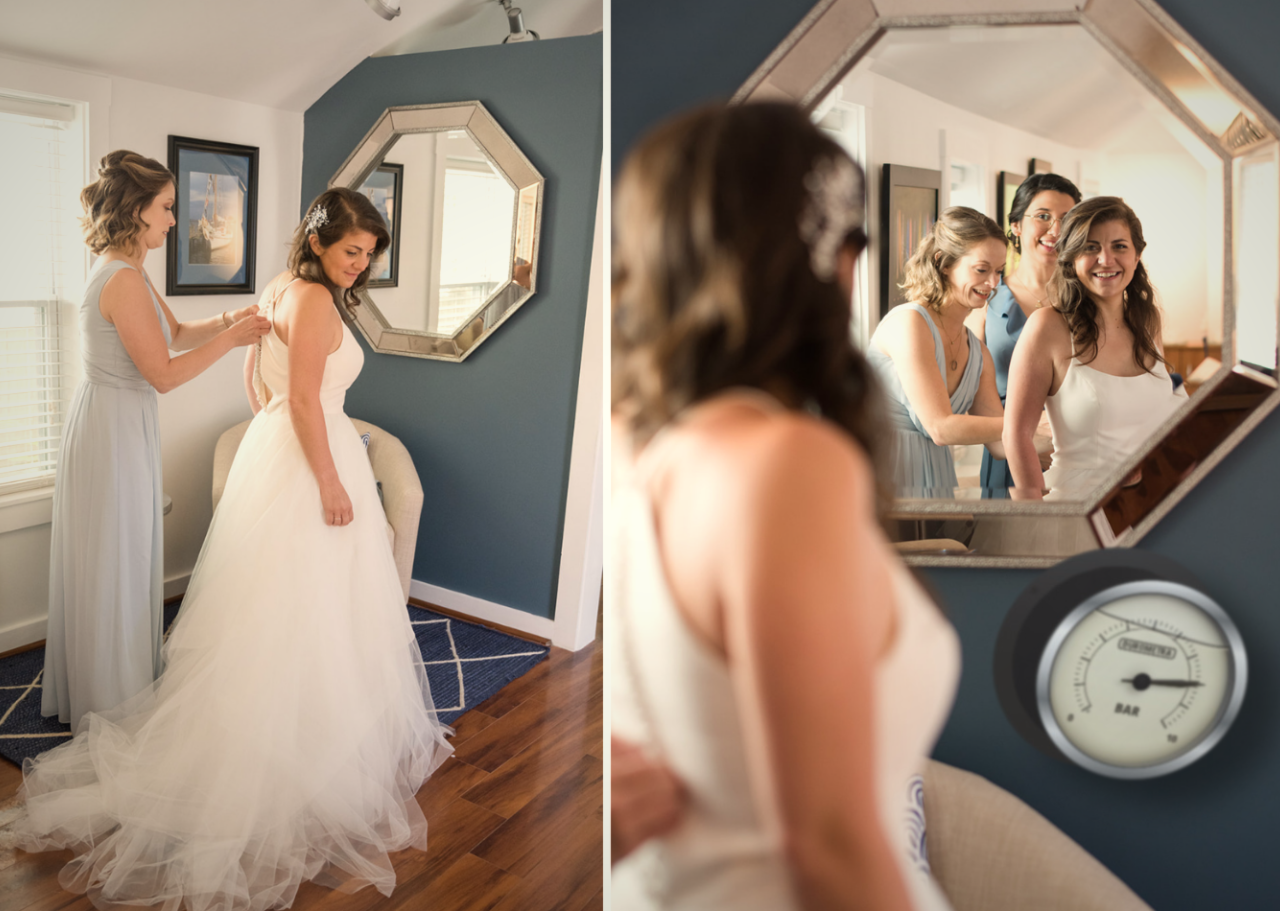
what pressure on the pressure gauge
8 bar
